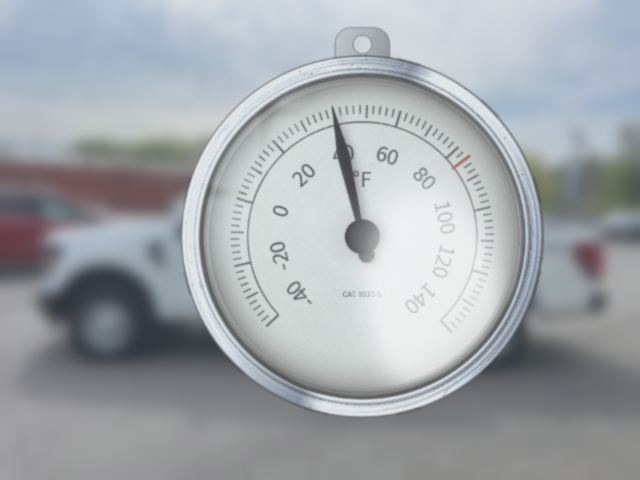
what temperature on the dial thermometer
40 °F
